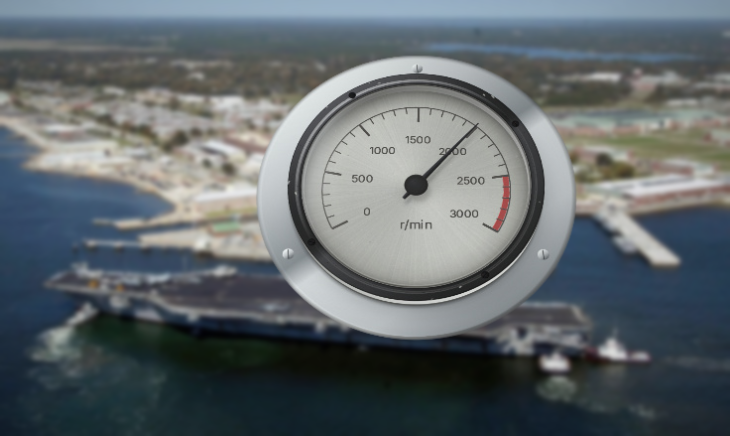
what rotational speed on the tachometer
2000 rpm
